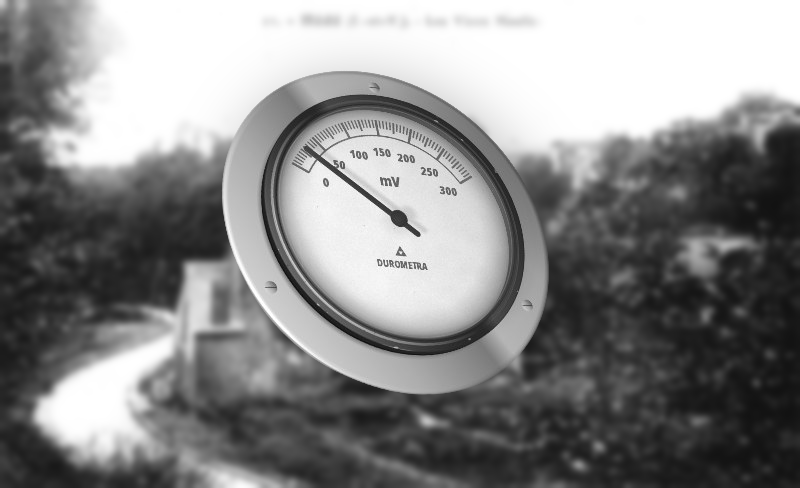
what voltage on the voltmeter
25 mV
